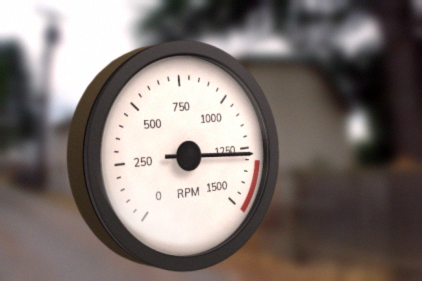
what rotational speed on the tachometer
1275 rpm
